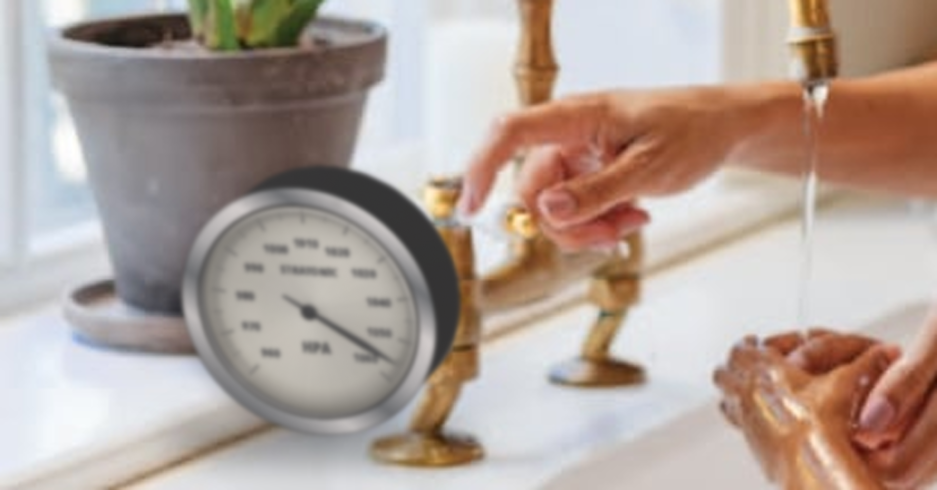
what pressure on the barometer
1055 hPa
